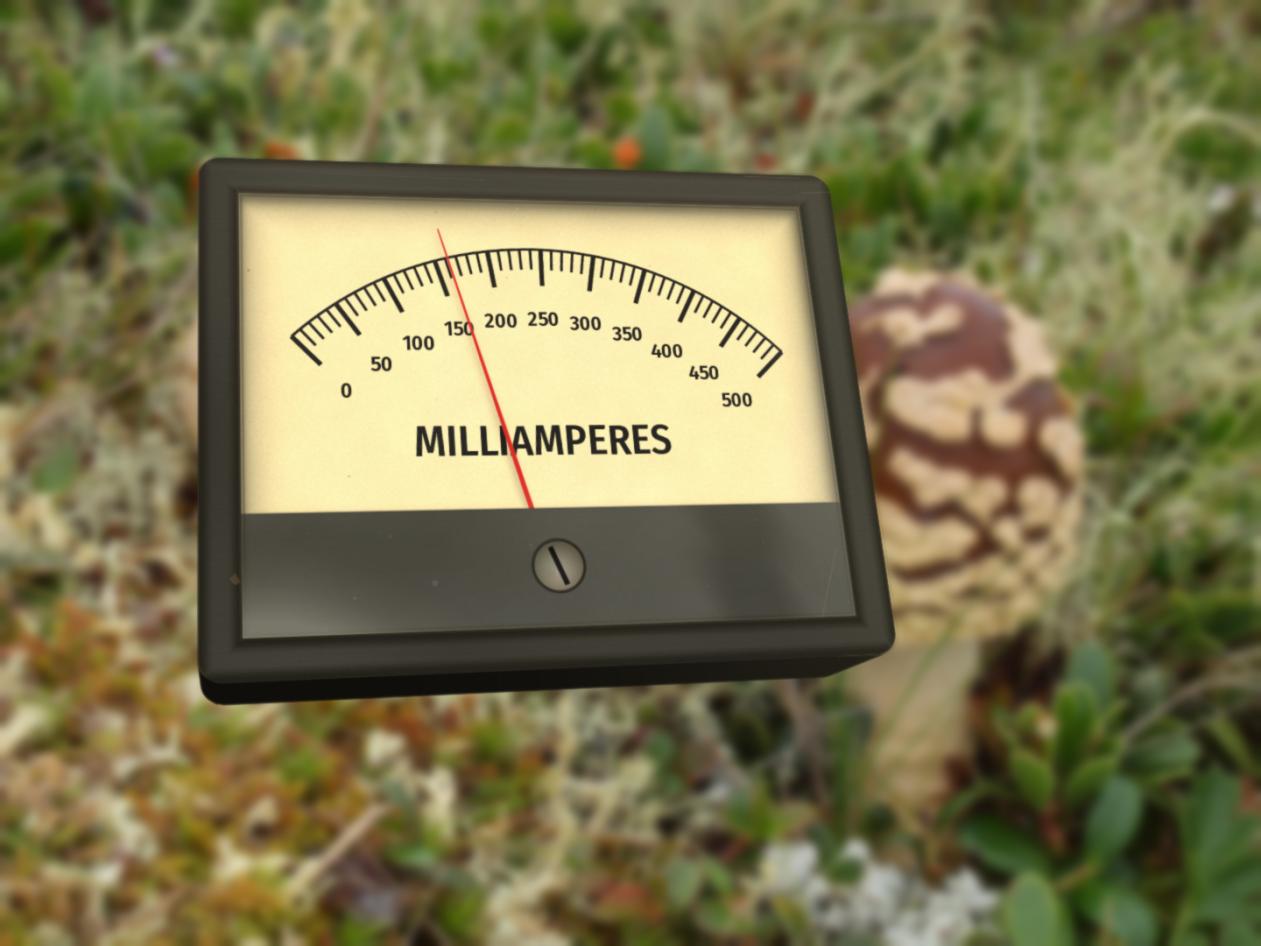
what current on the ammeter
160 mA
